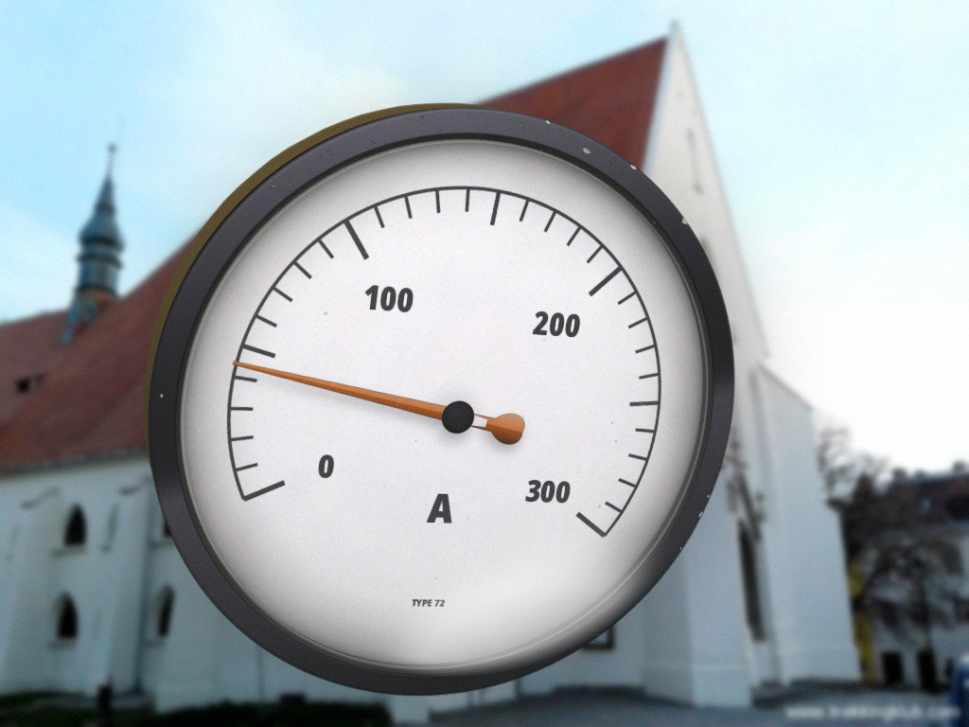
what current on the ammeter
45 A
